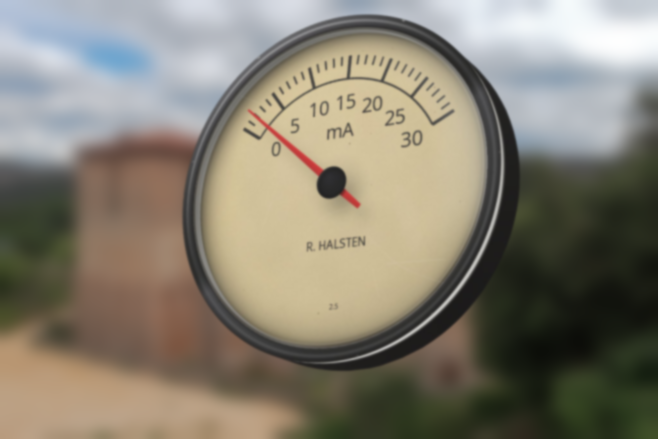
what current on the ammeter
2 mA
